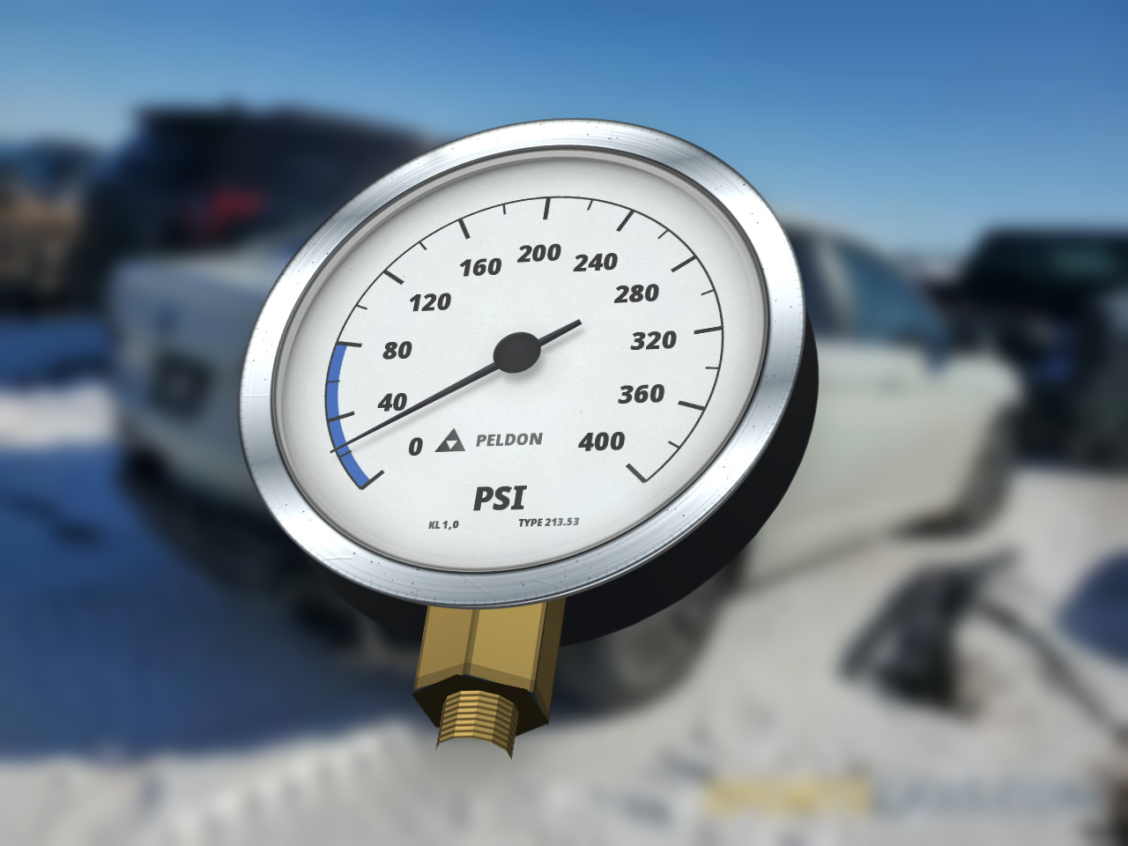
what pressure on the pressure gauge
20 psi
